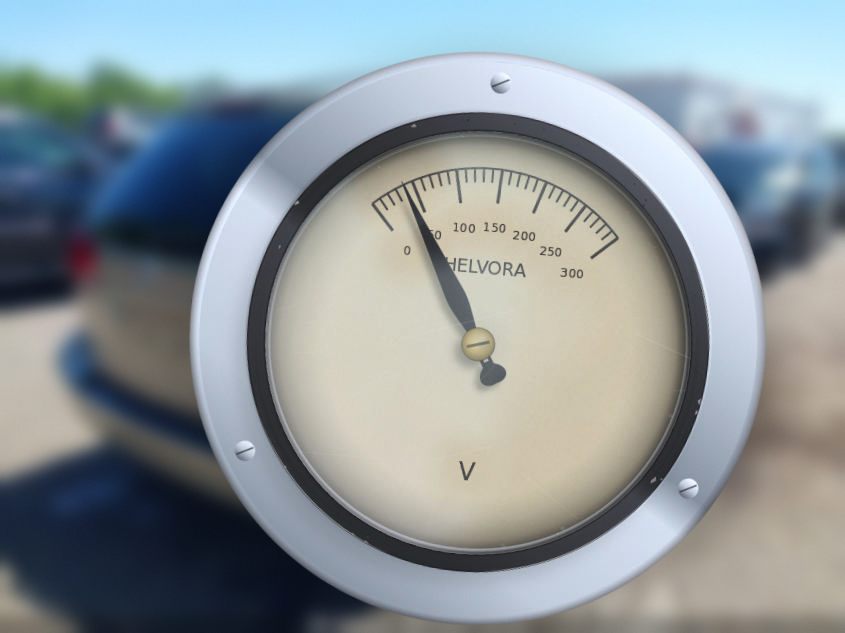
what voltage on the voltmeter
40 V
